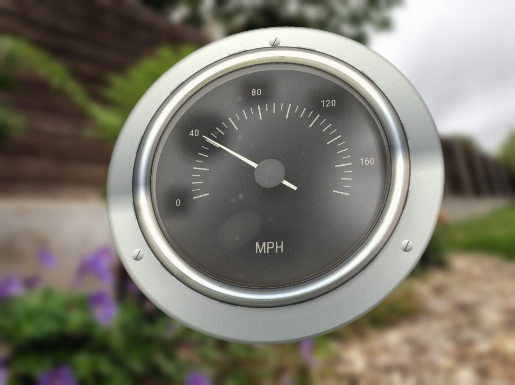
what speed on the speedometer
40 mph
